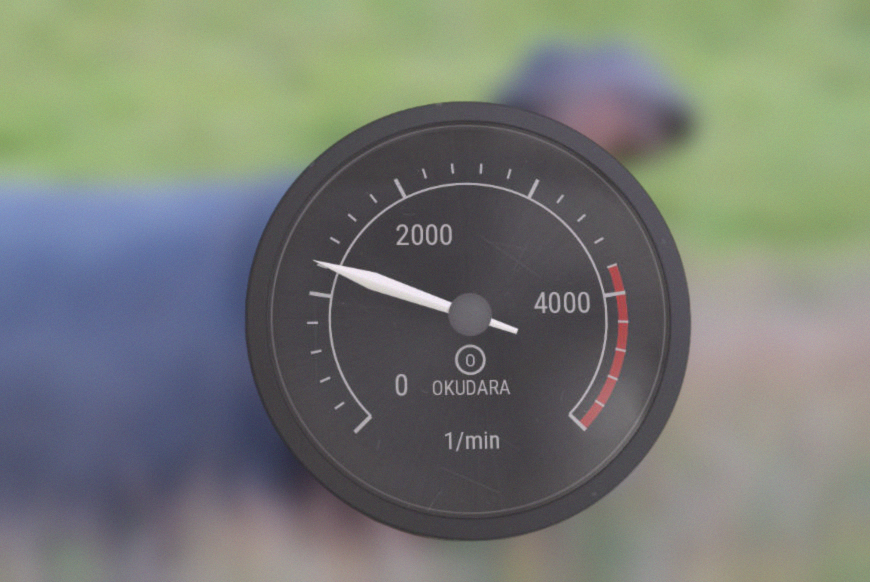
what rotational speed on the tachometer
1200 rpm
